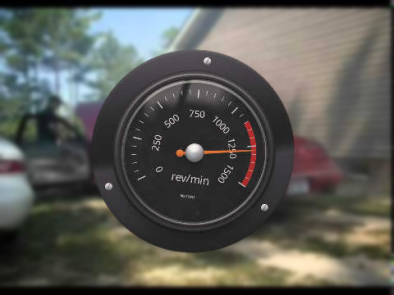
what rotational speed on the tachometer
1275 rpm
